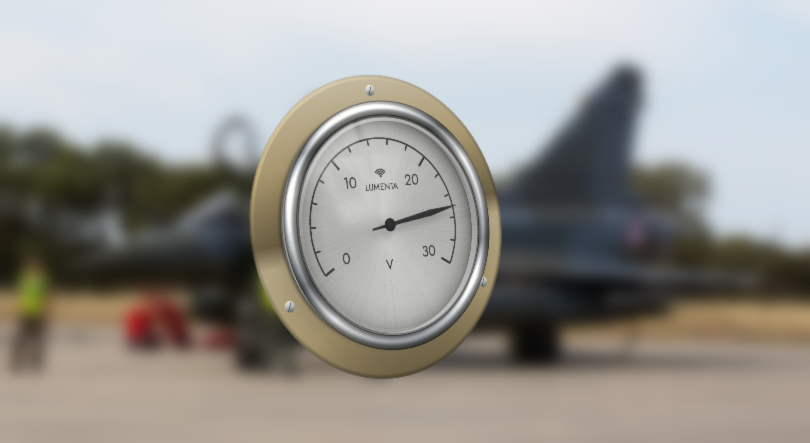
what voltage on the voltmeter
25 V
